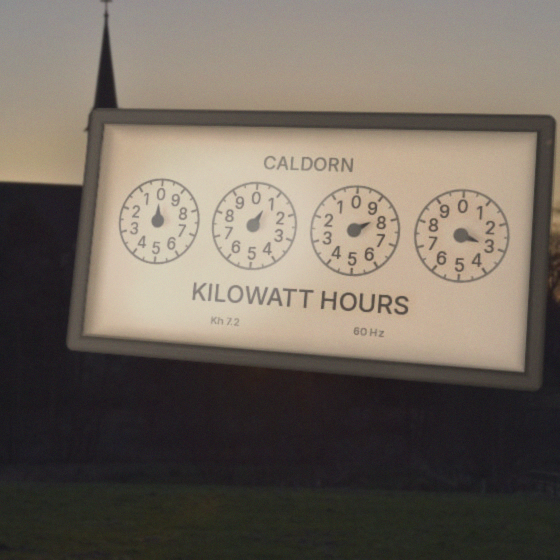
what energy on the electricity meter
83 kWh
